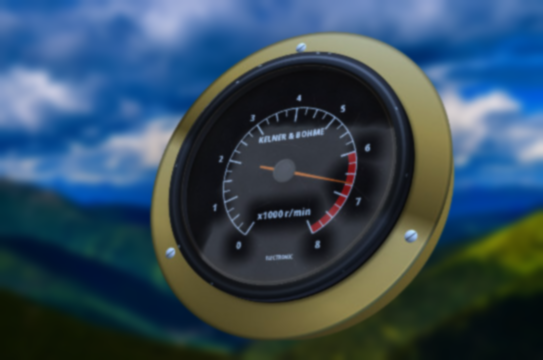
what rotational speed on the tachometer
6750 rpm
